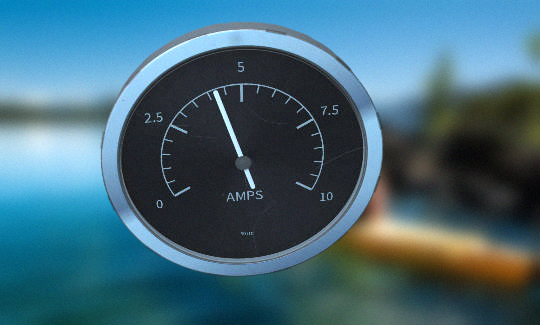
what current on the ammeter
4.25 A
